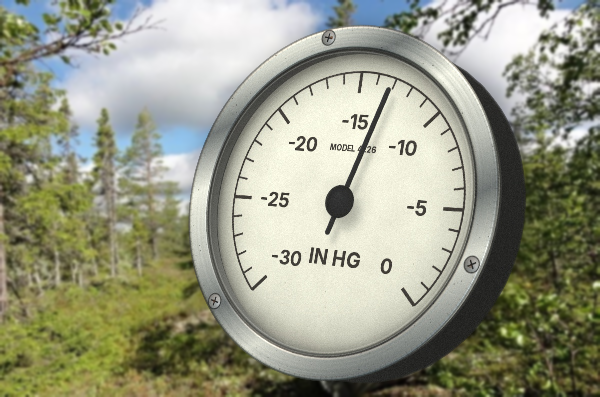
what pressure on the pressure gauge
-13 inHg
